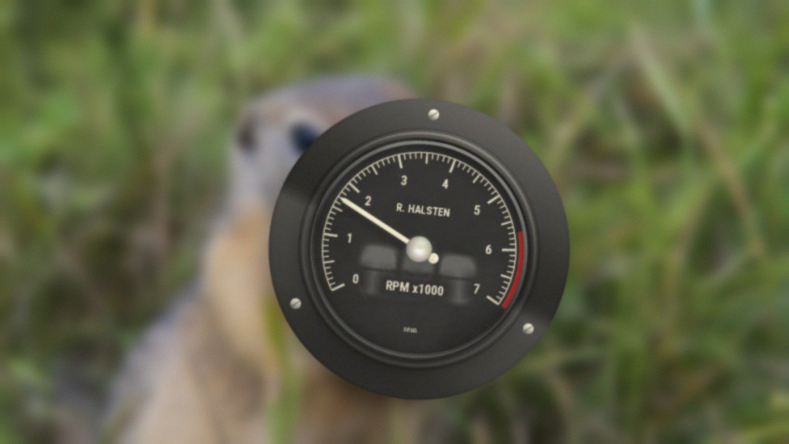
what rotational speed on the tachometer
1700 rpm
